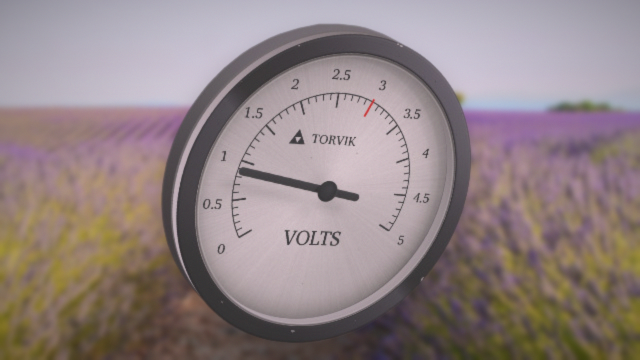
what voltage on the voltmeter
0.9 V
